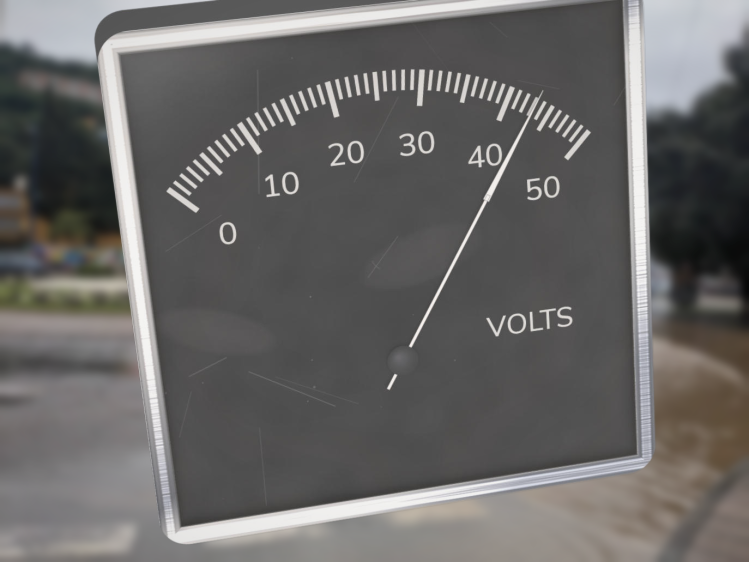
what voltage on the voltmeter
43 V
